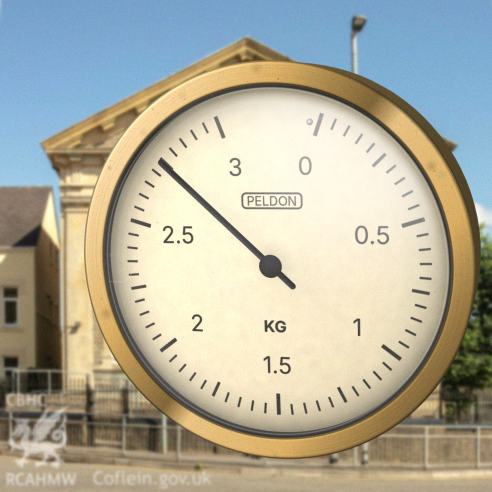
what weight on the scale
2.75 kg
